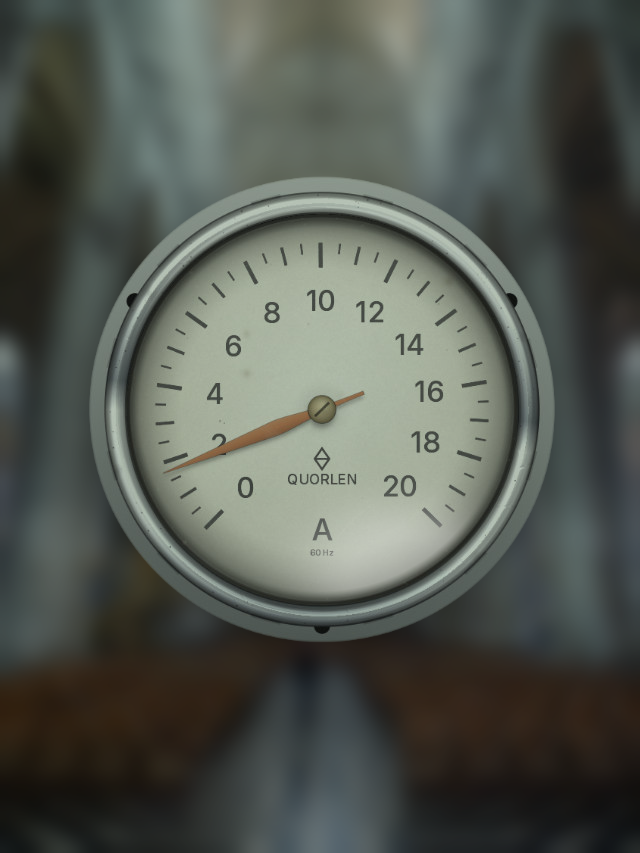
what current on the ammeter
1.75 A
